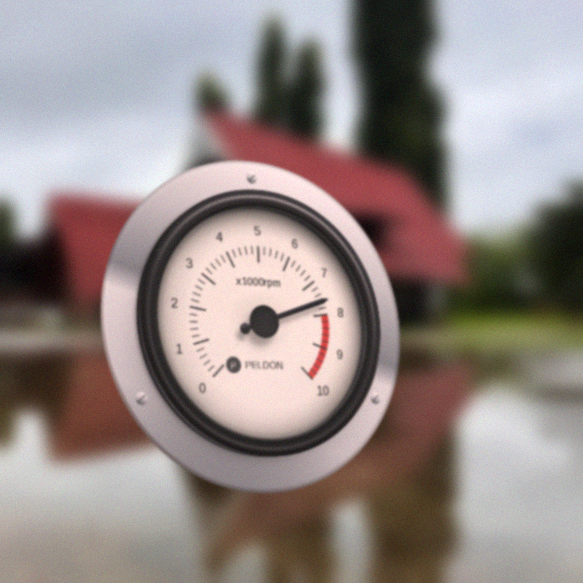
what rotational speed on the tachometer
7600 rpm
